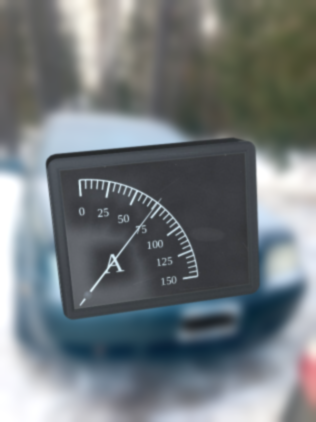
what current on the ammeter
70 A
